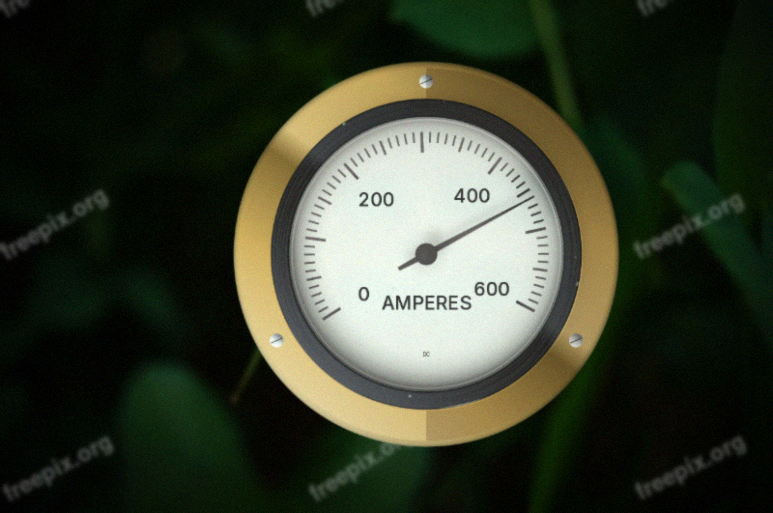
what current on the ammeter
460 A
